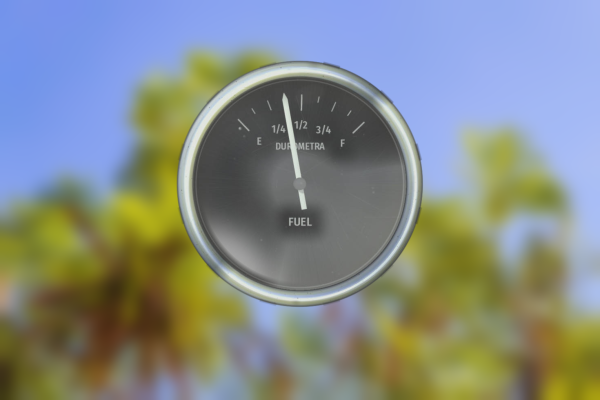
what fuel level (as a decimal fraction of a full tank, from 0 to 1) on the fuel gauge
0.375
